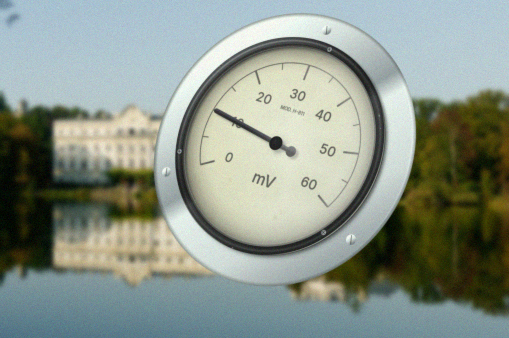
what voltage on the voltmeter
10 mV
